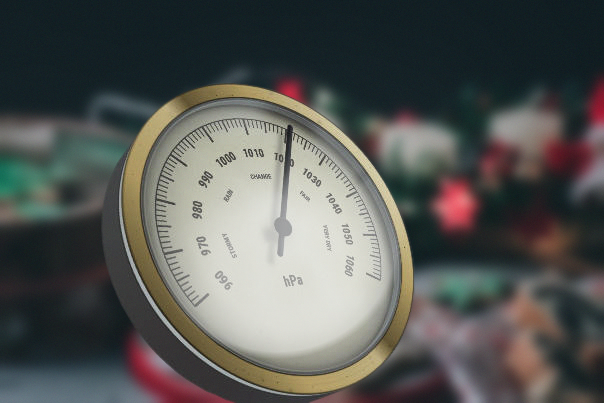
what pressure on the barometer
1020 hPa
